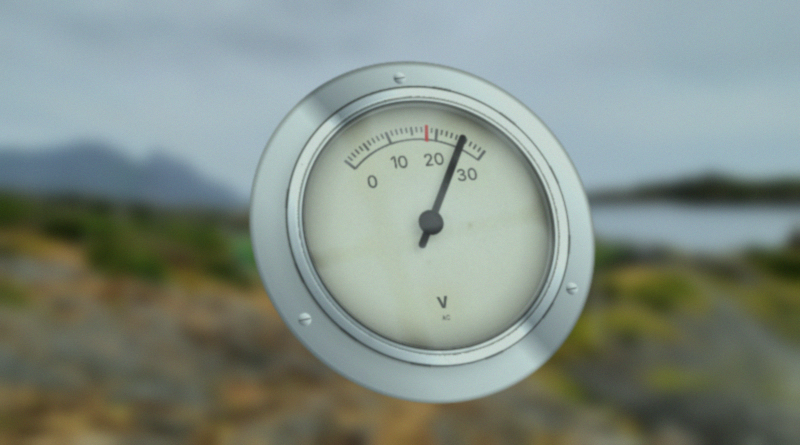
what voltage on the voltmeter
25 V
